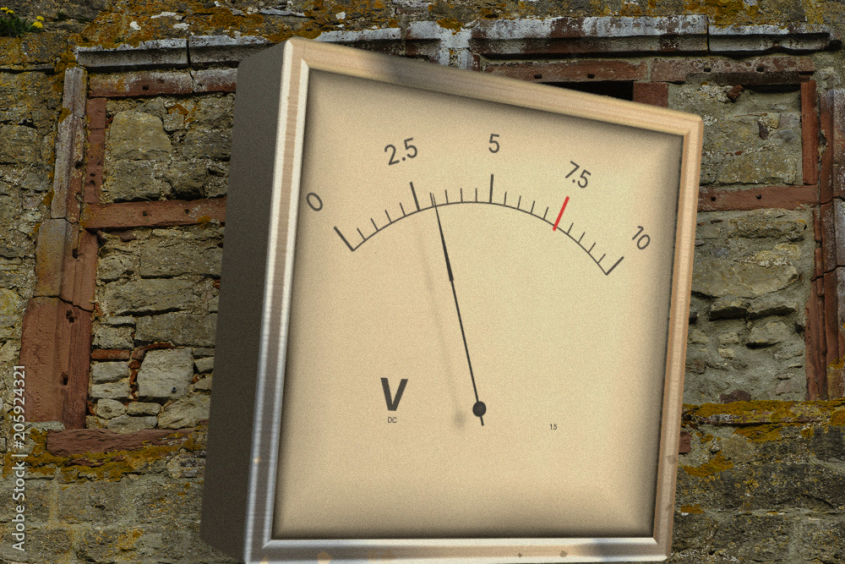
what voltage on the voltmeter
3 V
